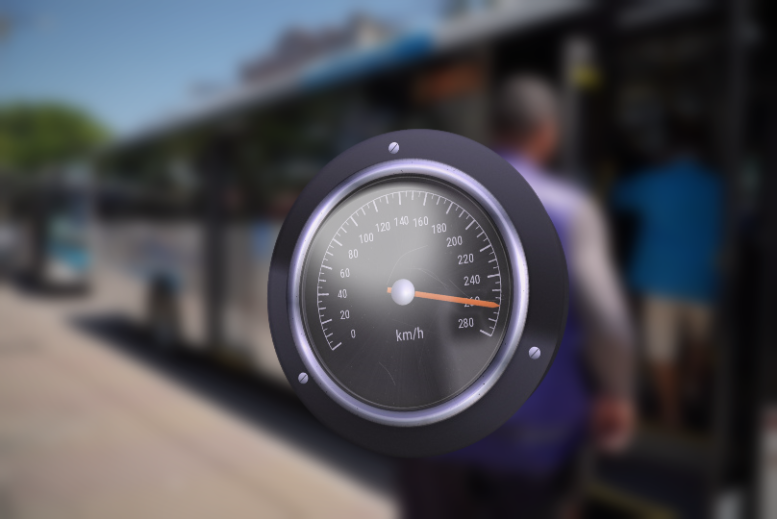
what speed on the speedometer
260 km/h
